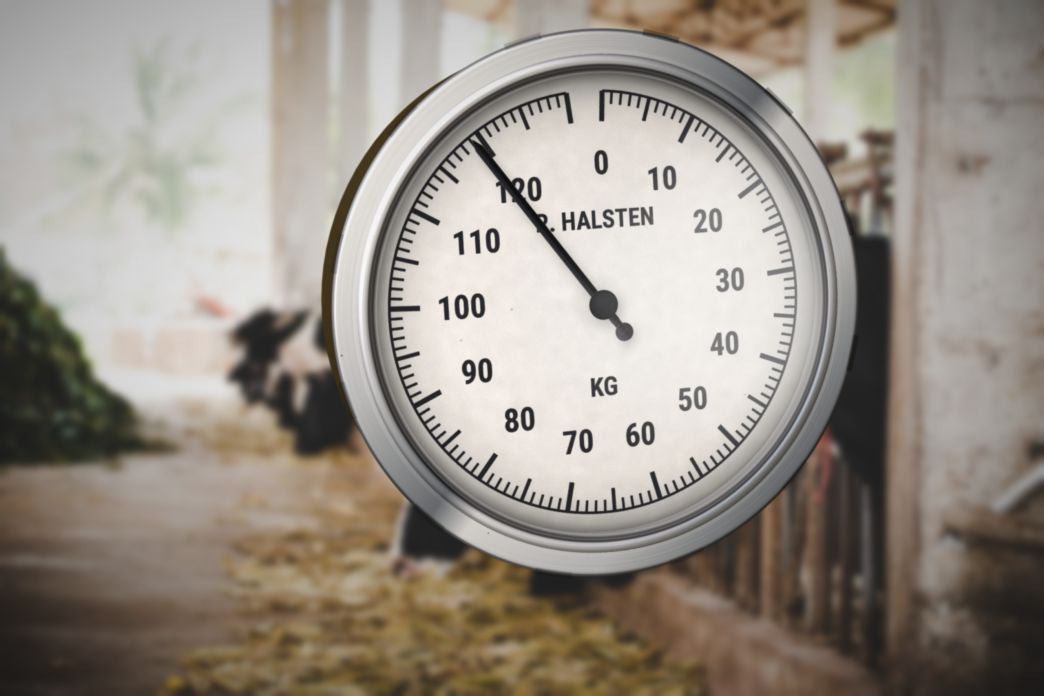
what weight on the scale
119 kg
